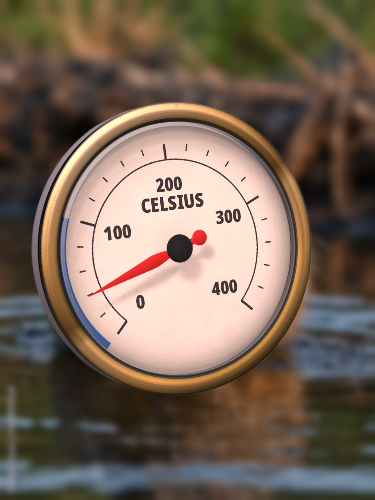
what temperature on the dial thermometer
40 °C
